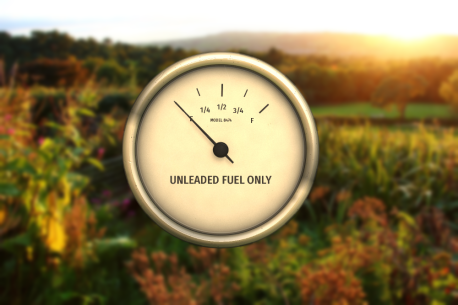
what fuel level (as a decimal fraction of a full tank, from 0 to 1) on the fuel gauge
0
